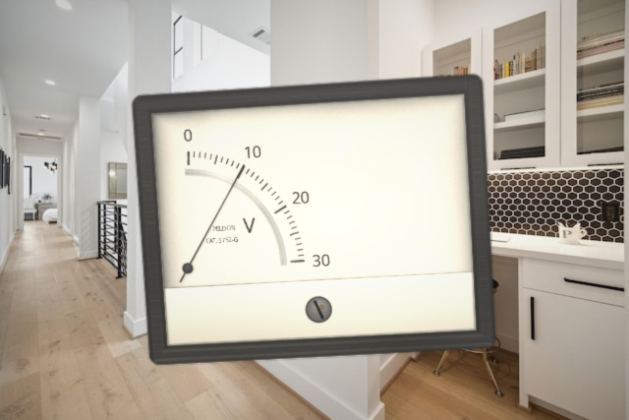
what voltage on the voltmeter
10 V
